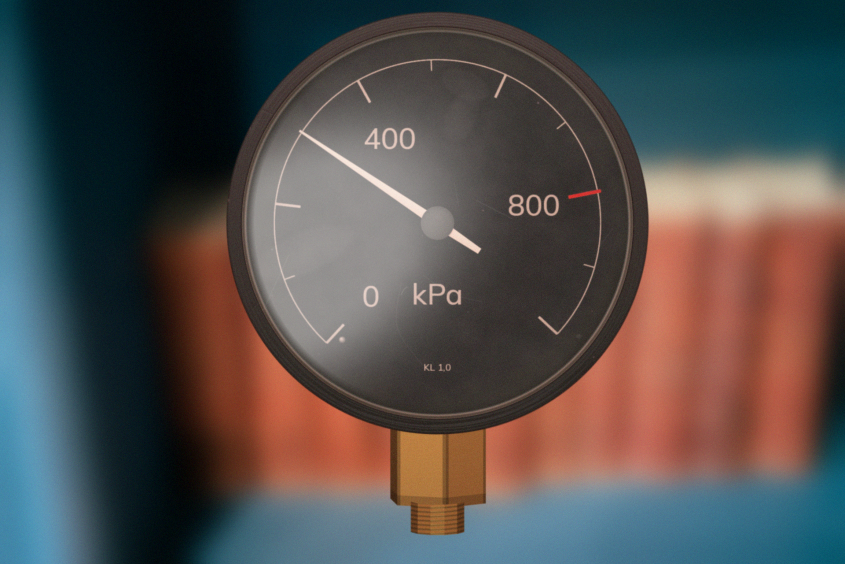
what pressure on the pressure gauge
300 kPa
